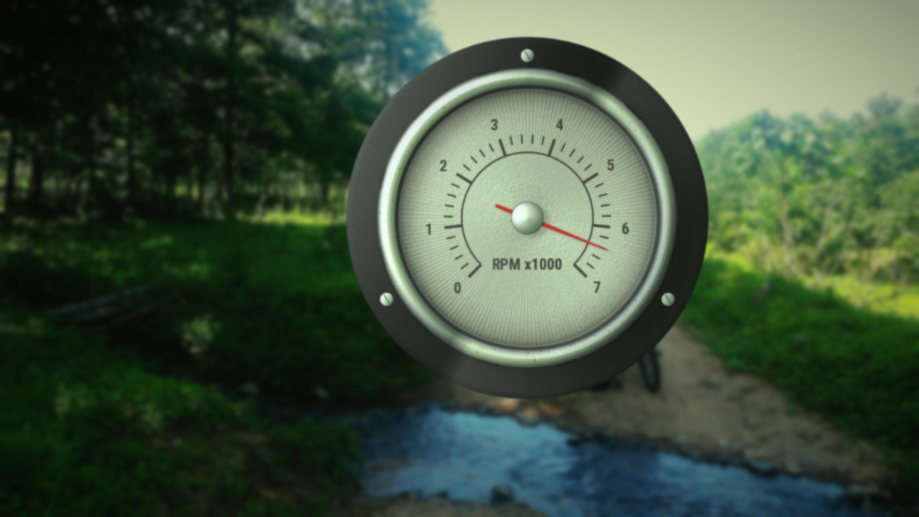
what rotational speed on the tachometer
6400 rpm
